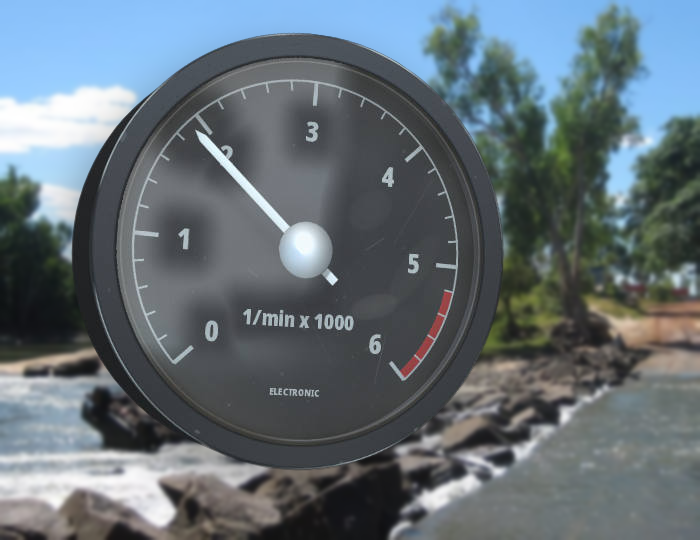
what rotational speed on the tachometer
1900 rpm
